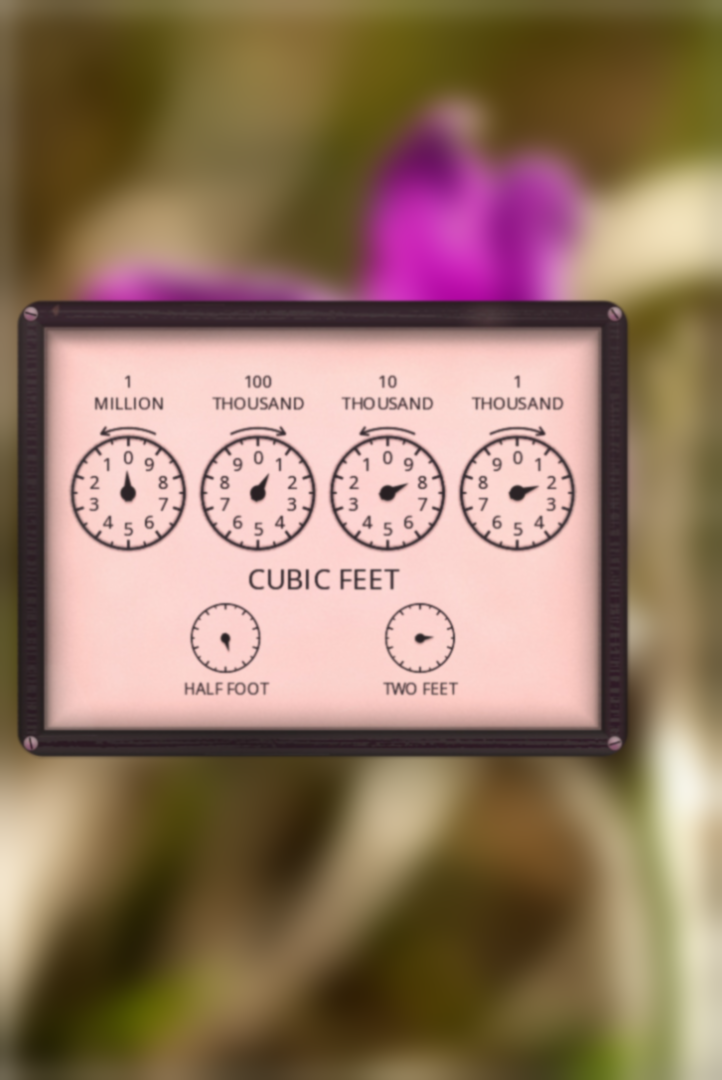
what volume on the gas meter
8200 ft³
